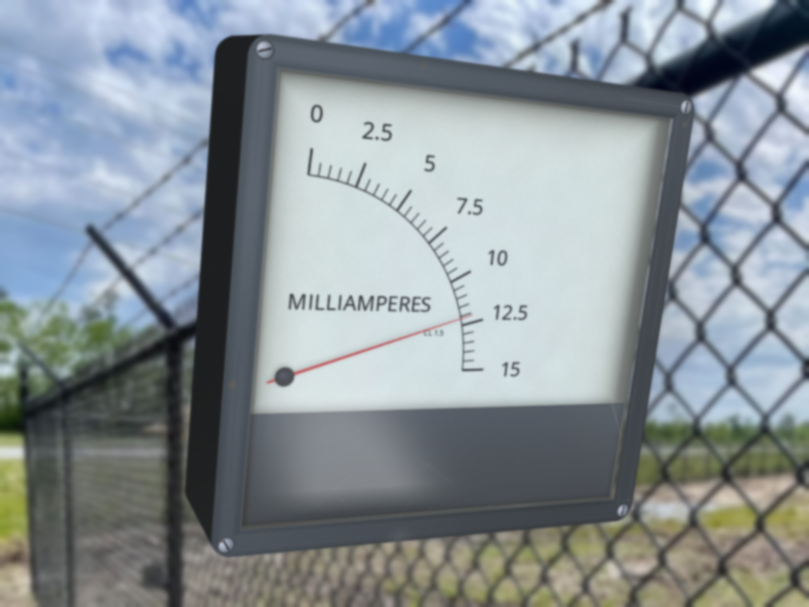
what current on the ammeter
12 mA
